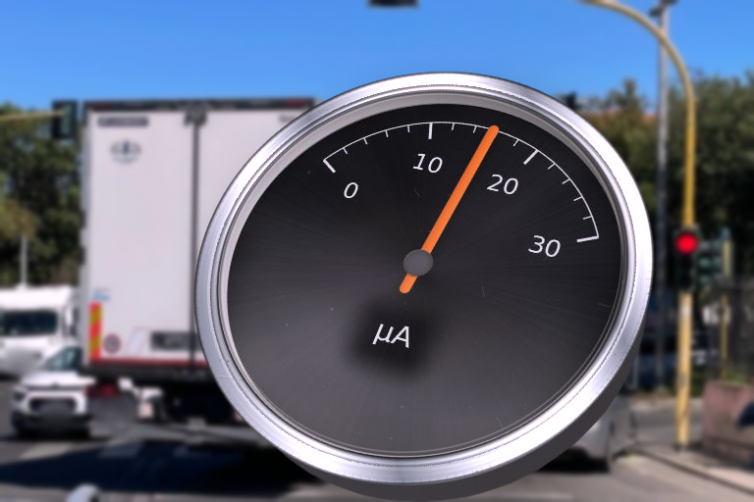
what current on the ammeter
16 µA
